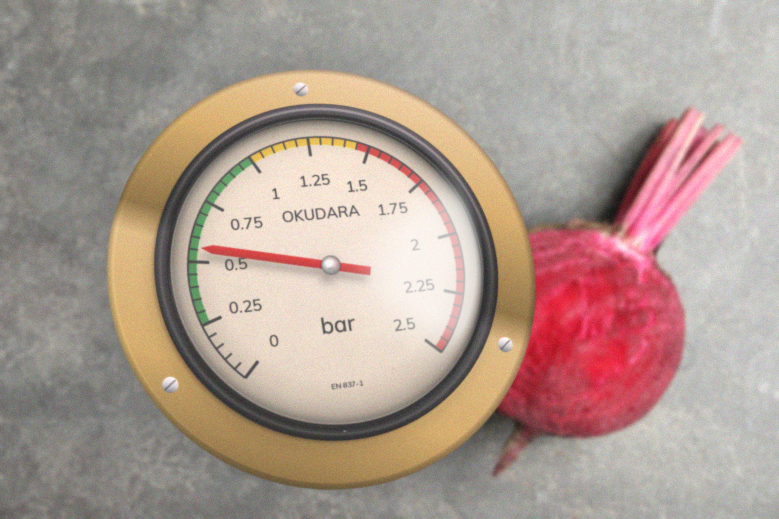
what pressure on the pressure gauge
0.55 bar
